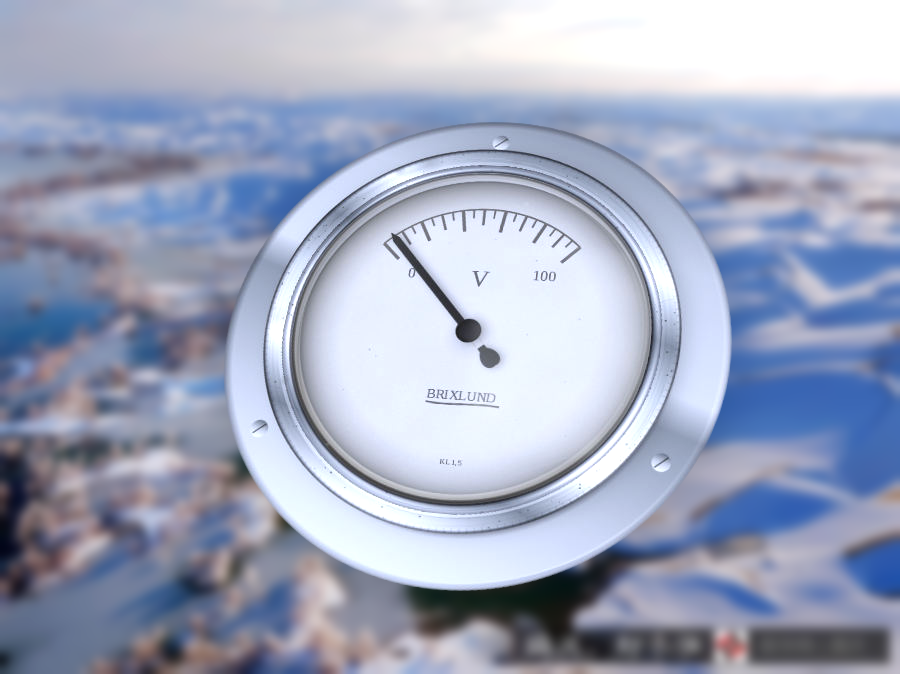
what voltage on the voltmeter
5 V
